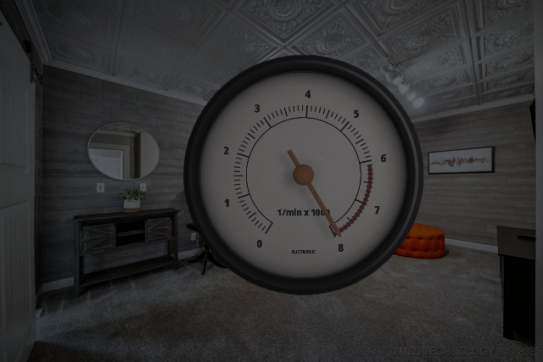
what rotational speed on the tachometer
7900 rpm
